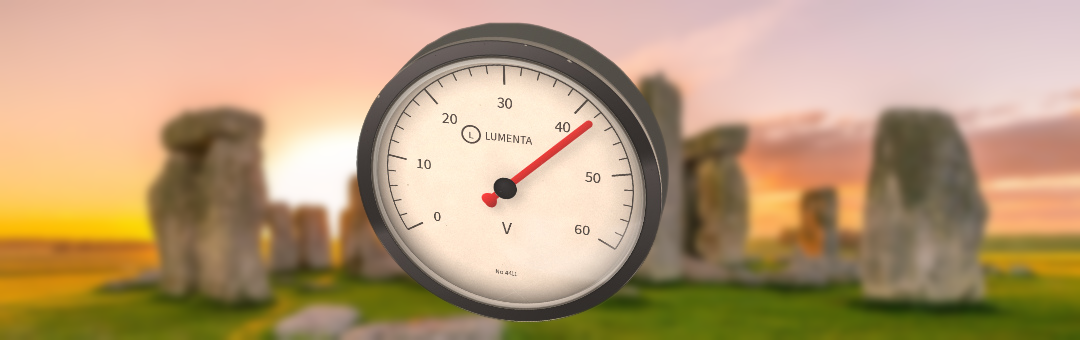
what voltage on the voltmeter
42 V
